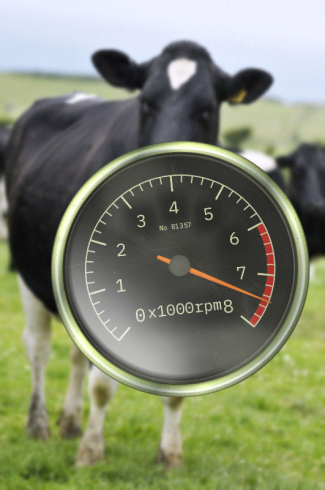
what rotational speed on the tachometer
7500 rpm
